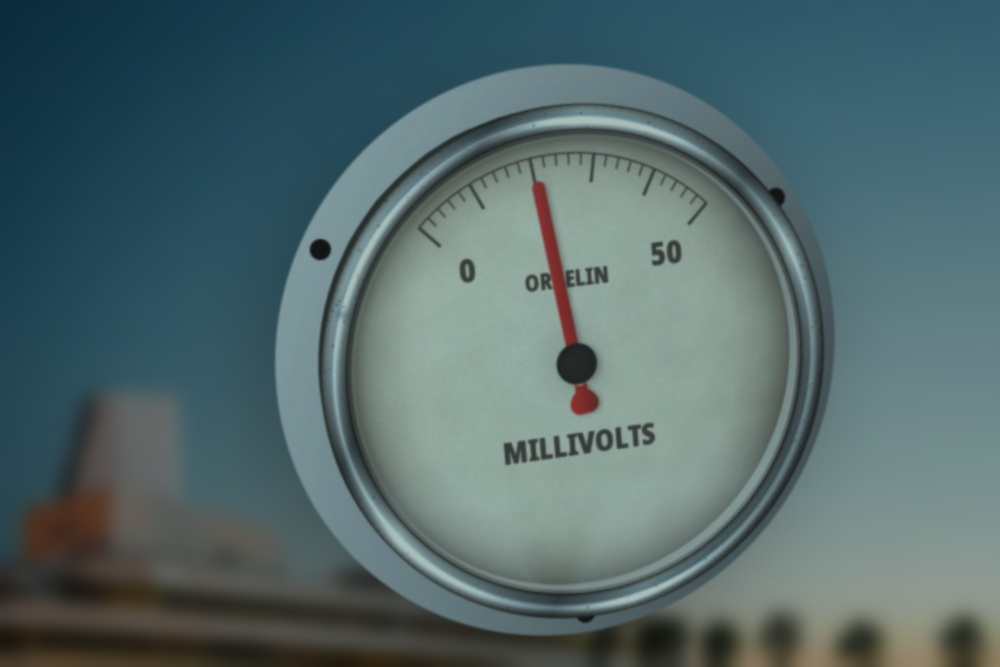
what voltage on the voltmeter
20 mV
